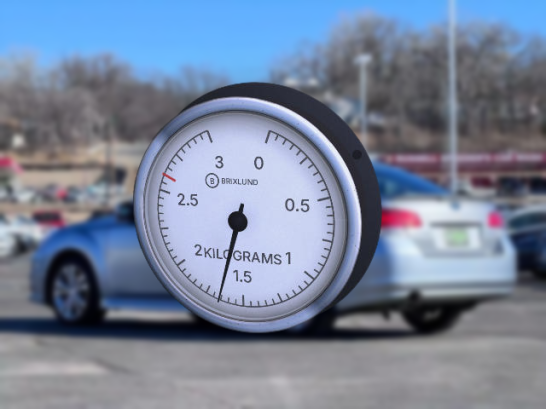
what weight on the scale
1.65 kg
